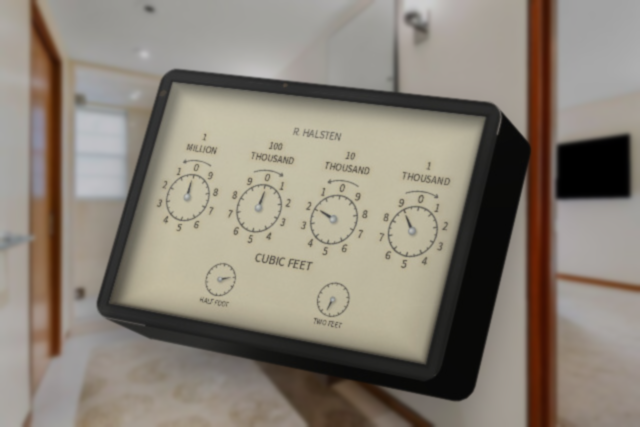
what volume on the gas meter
1900 ft³
